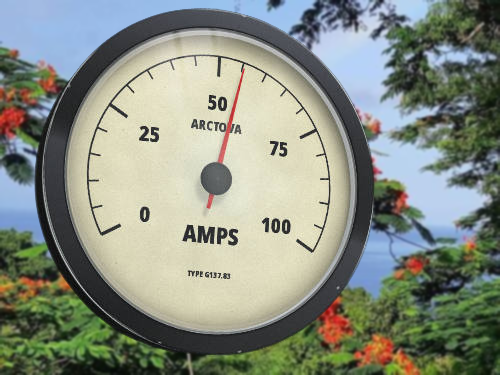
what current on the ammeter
55 A
